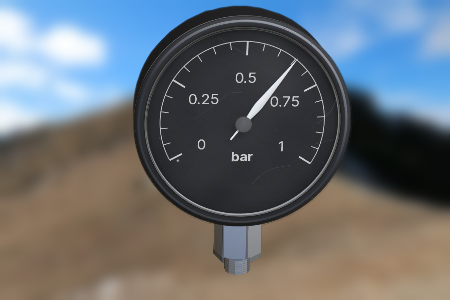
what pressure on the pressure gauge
0.65 bar
